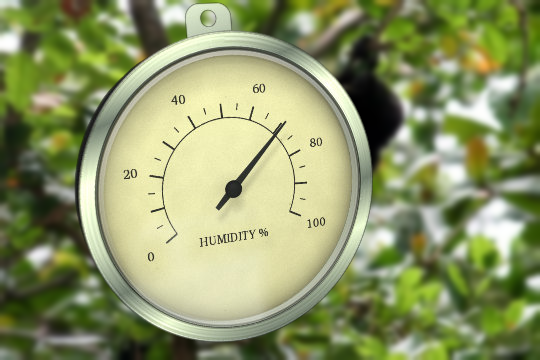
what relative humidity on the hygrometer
70 %
